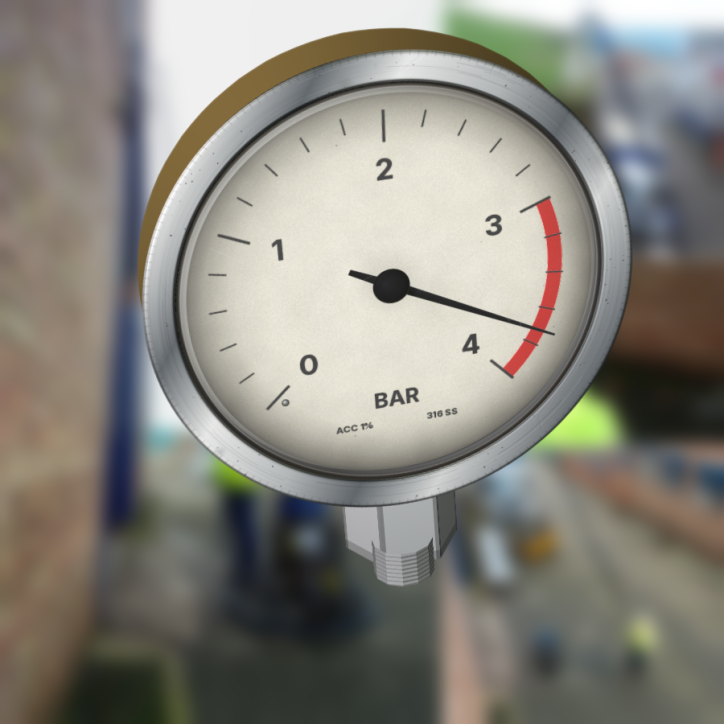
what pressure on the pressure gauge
3.7 bar
